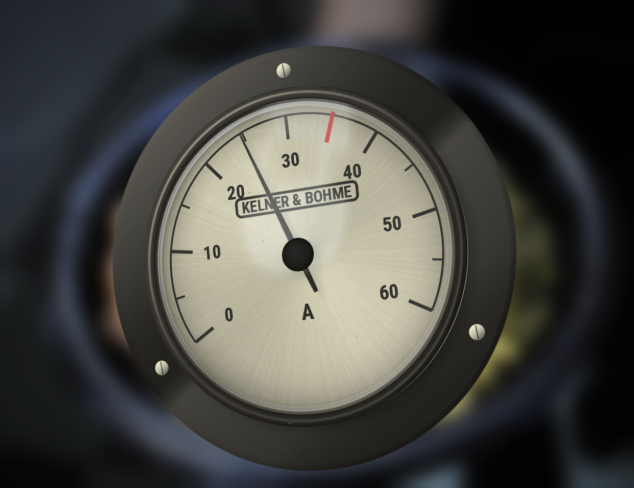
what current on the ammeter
25 A
